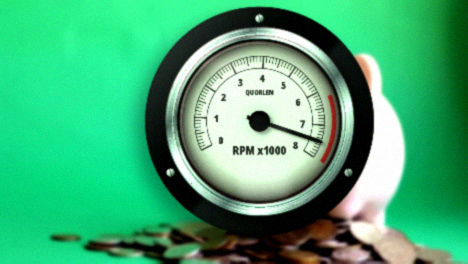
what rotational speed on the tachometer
7500 rpm
